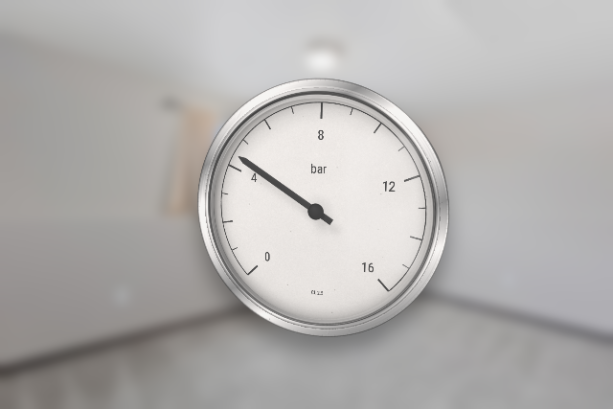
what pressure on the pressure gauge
4.5 bar
